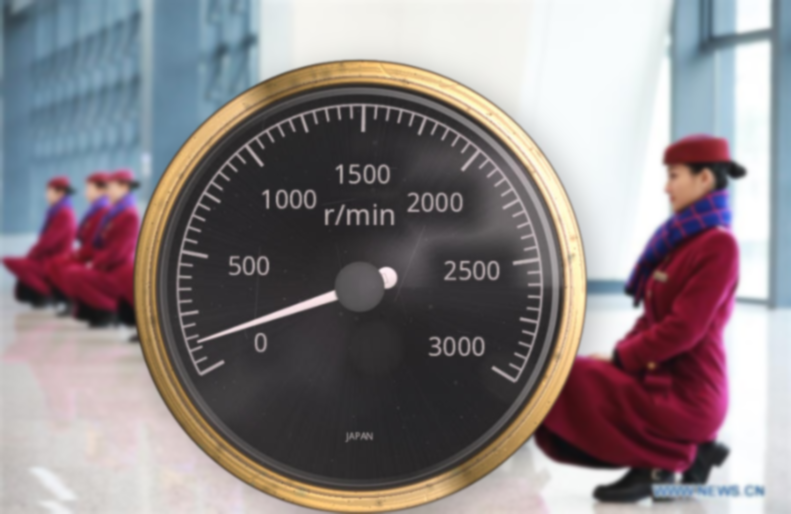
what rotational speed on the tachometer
125 rpm
